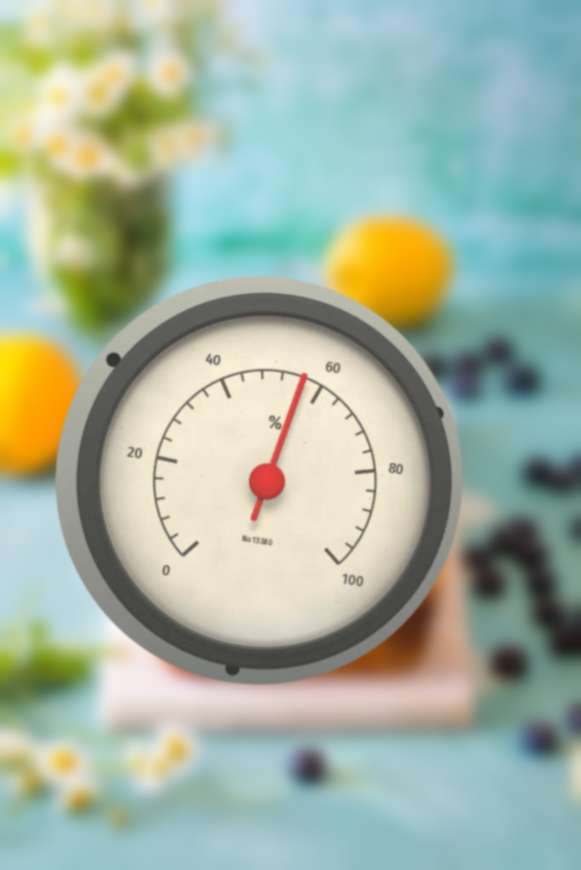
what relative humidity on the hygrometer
56 %
